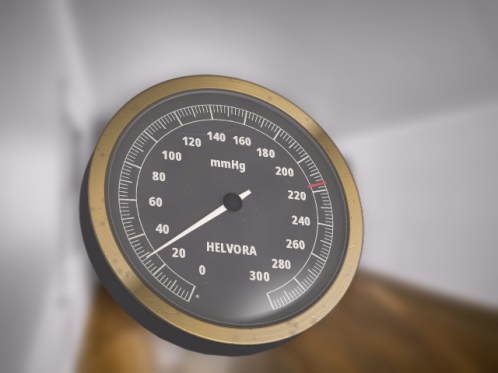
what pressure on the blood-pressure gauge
28 mmHg
